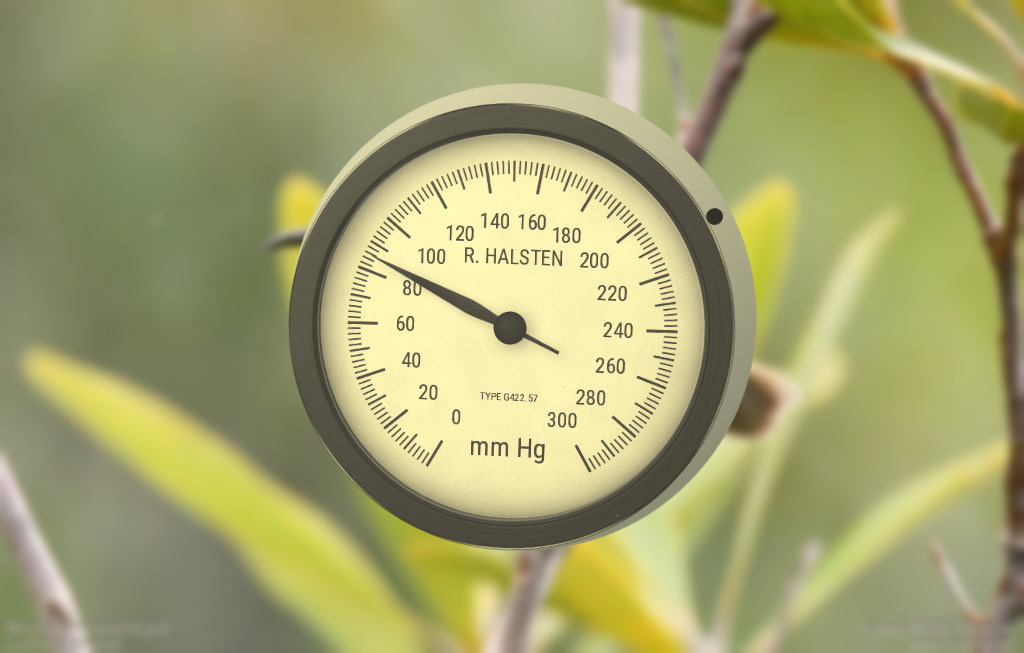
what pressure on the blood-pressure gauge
86 mmHg
